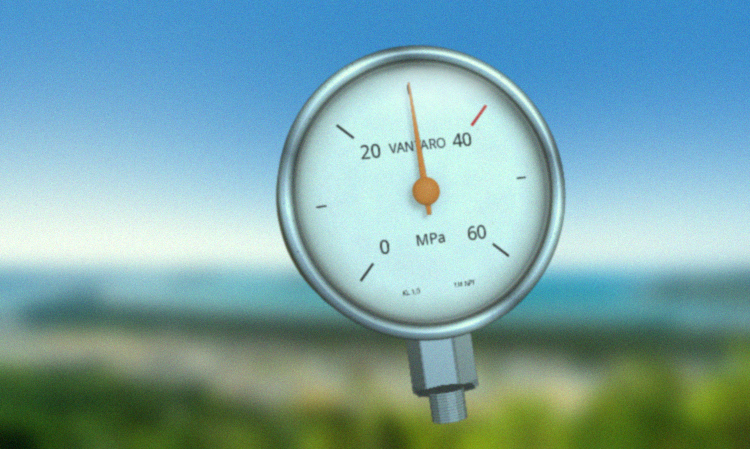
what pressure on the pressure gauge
30 MPa
